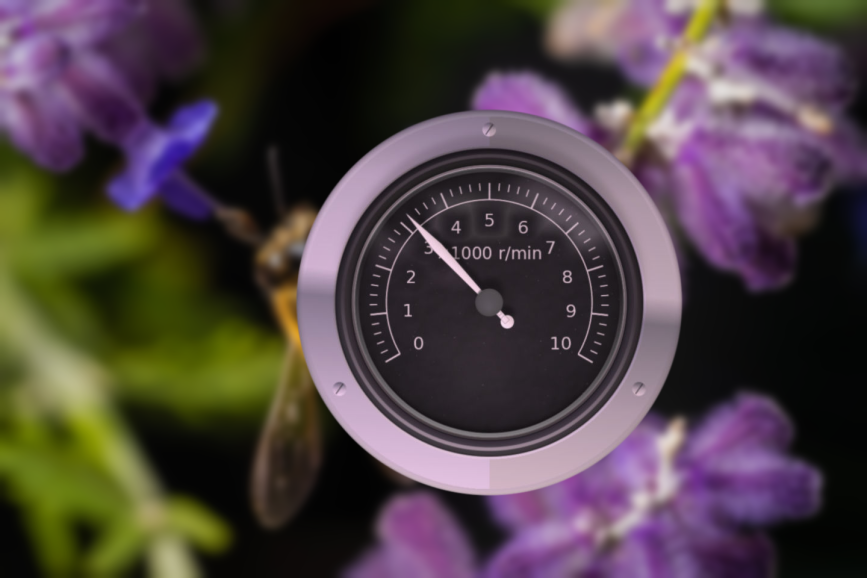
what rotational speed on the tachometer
3200 rpm
